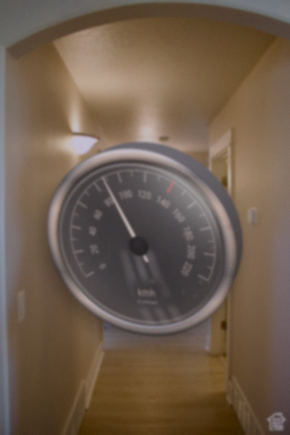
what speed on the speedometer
90 km/h
